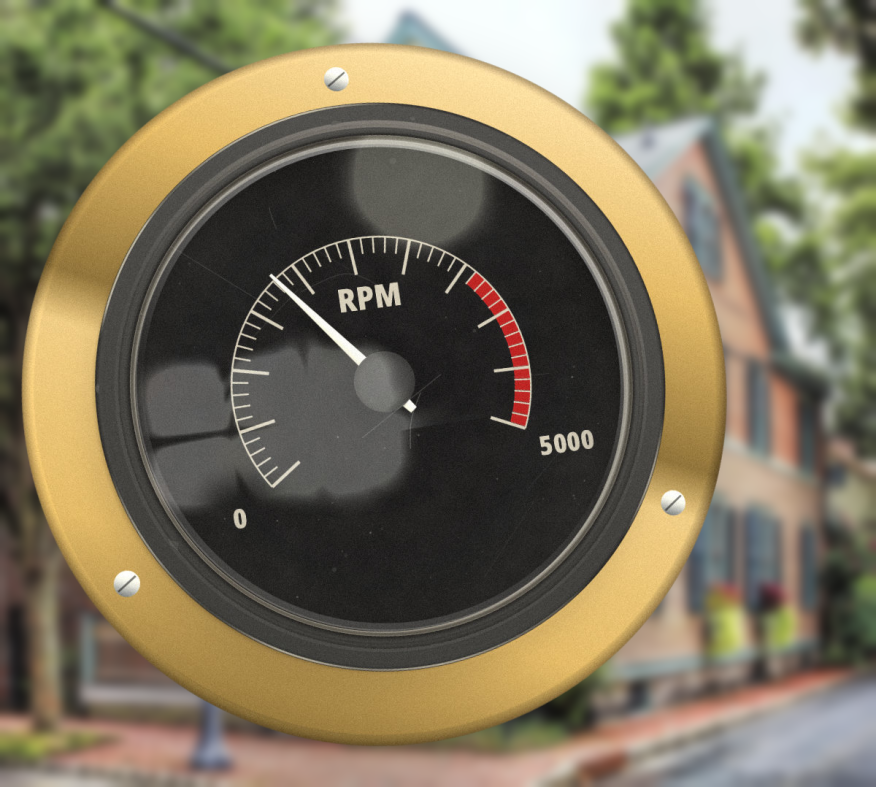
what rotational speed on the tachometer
1800 rpm
